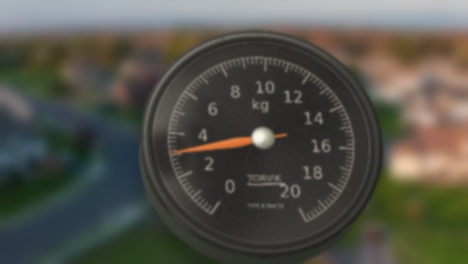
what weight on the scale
3 kg
